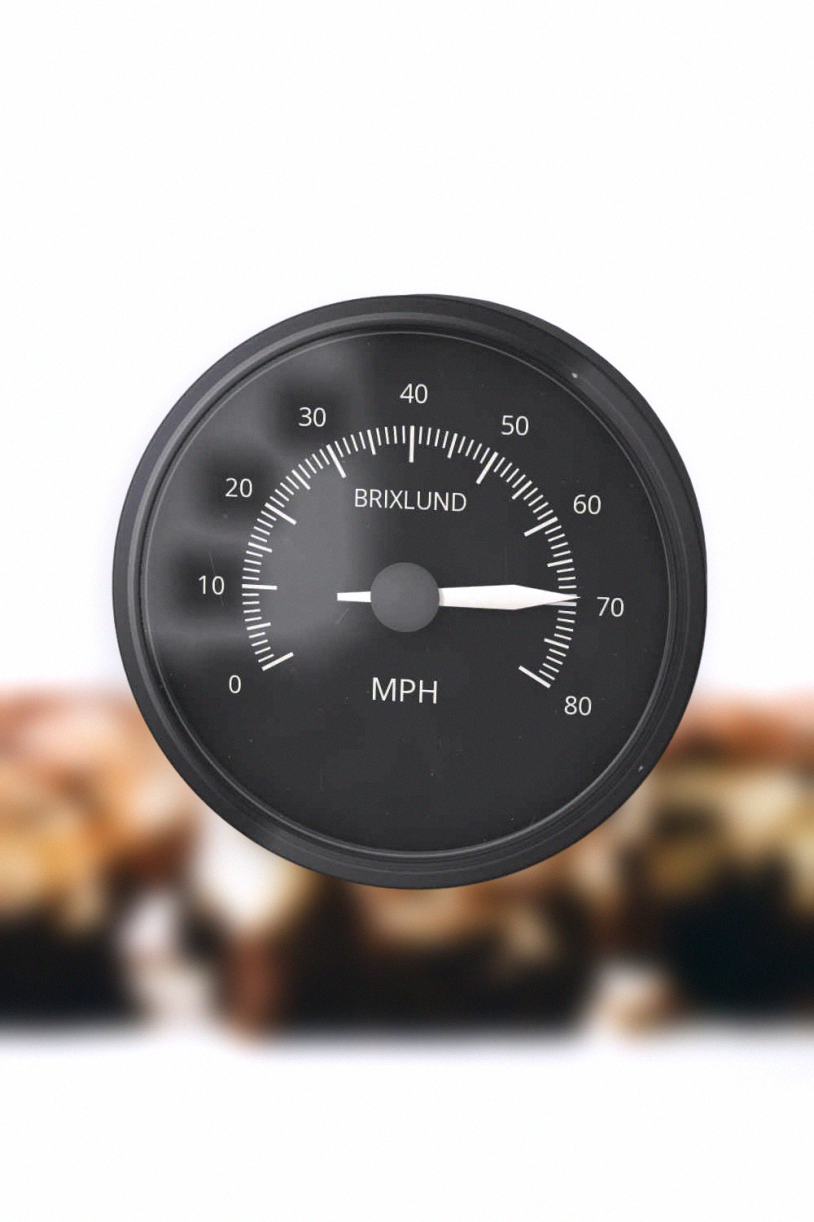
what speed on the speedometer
69 mph
